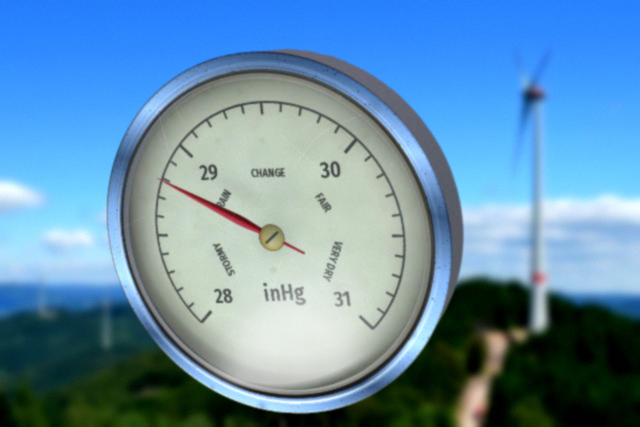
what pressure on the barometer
28.8 inHg
